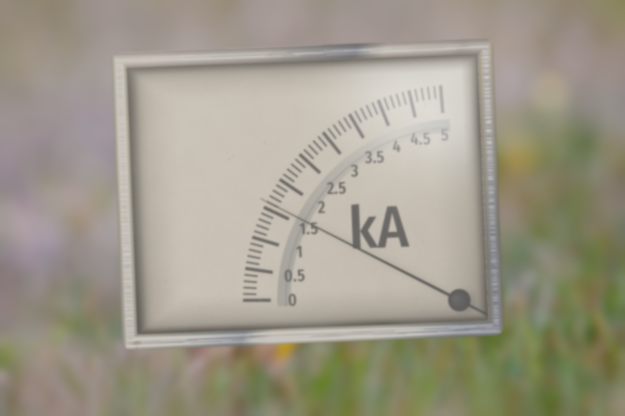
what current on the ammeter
1.6 kA
